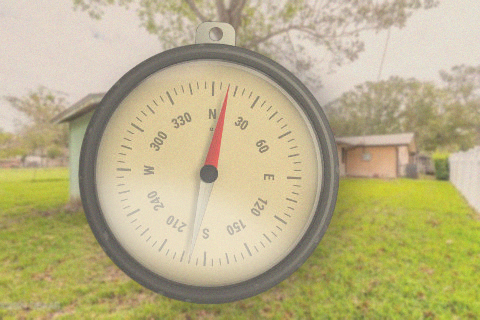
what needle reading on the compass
10 °
